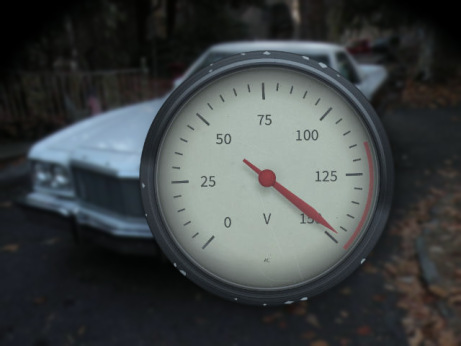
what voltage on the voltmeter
147.5 V
